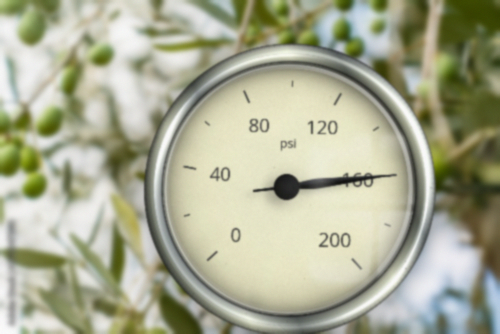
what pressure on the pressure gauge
160 psi
